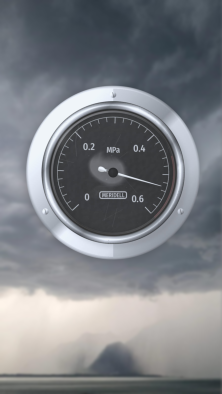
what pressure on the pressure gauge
0.53 MPa
